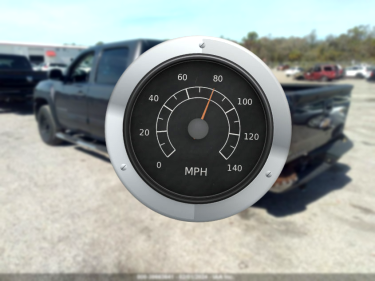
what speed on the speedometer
80 mph
